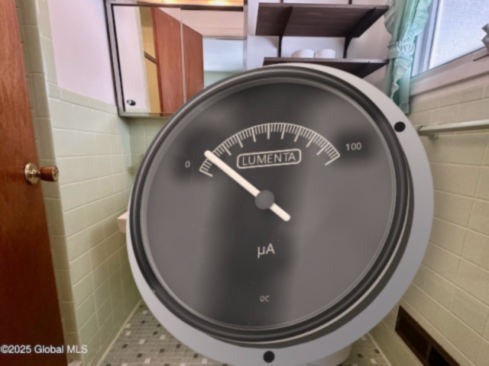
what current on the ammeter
10 µA
